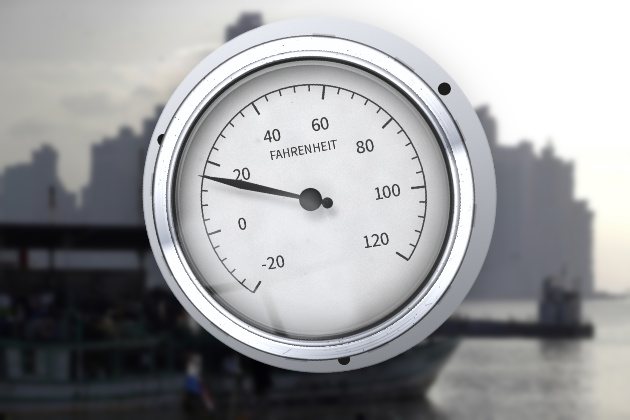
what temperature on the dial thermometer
16 °F
